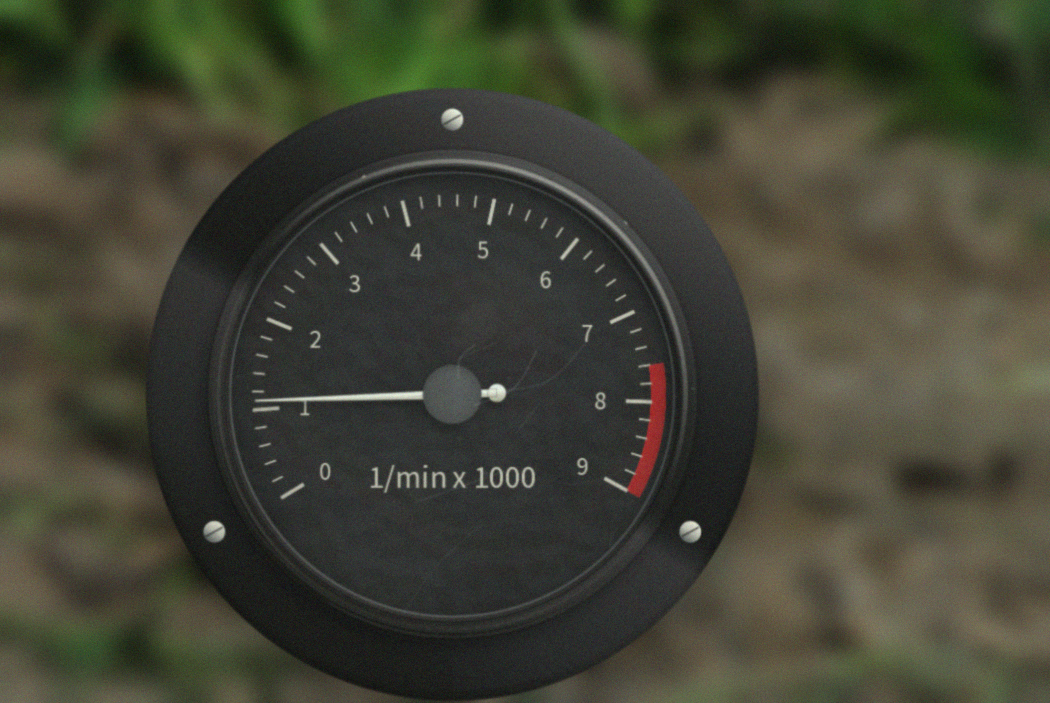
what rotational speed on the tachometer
1100 rpm
